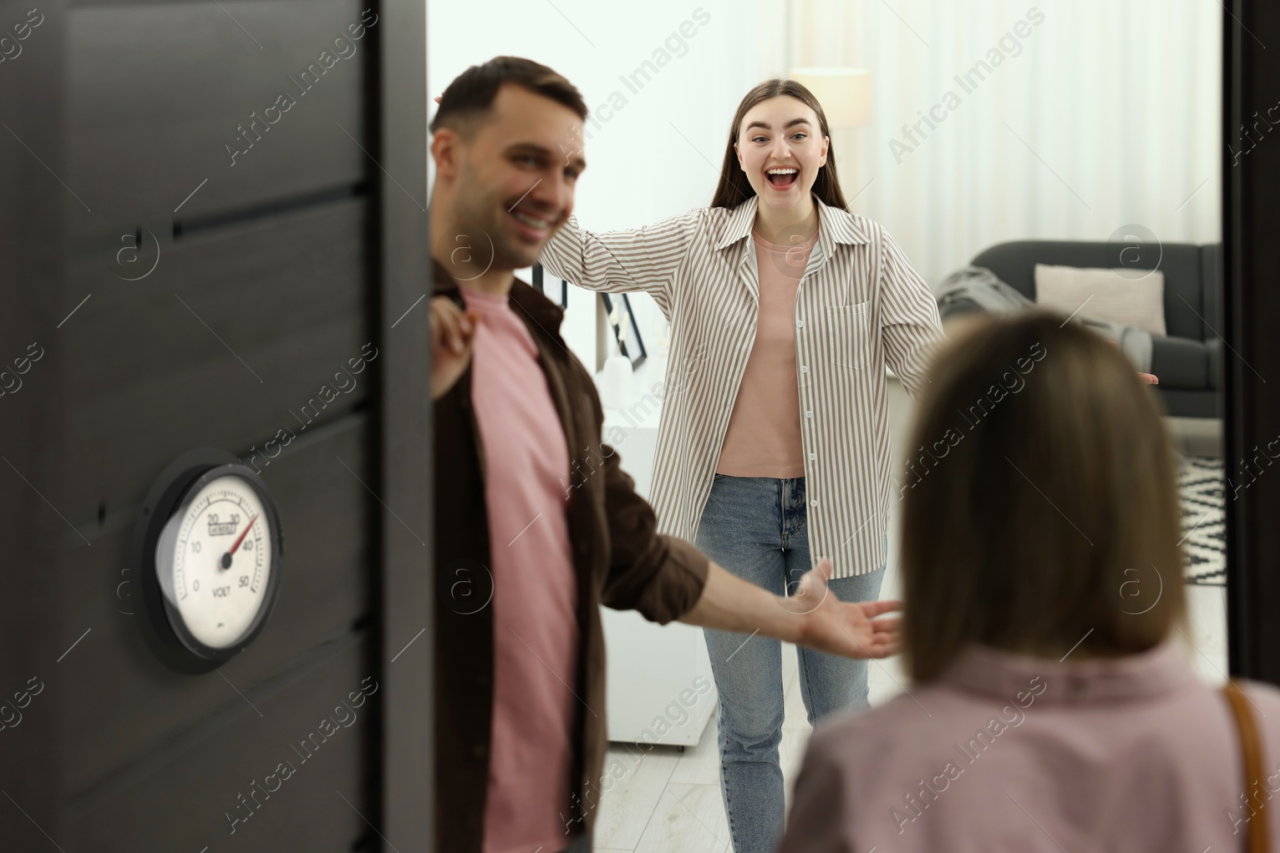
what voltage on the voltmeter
35 V
